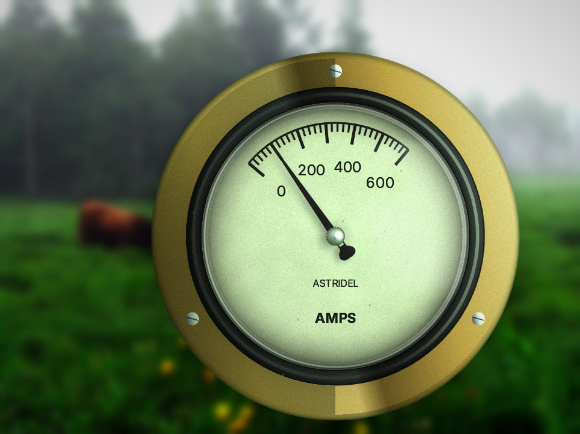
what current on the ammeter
100 A
